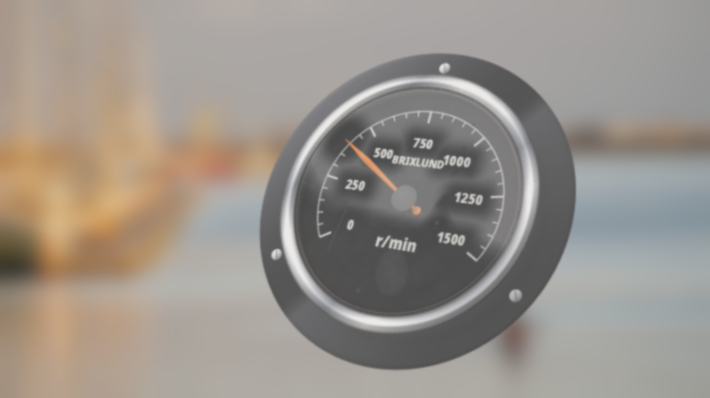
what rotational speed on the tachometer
400 rpm
